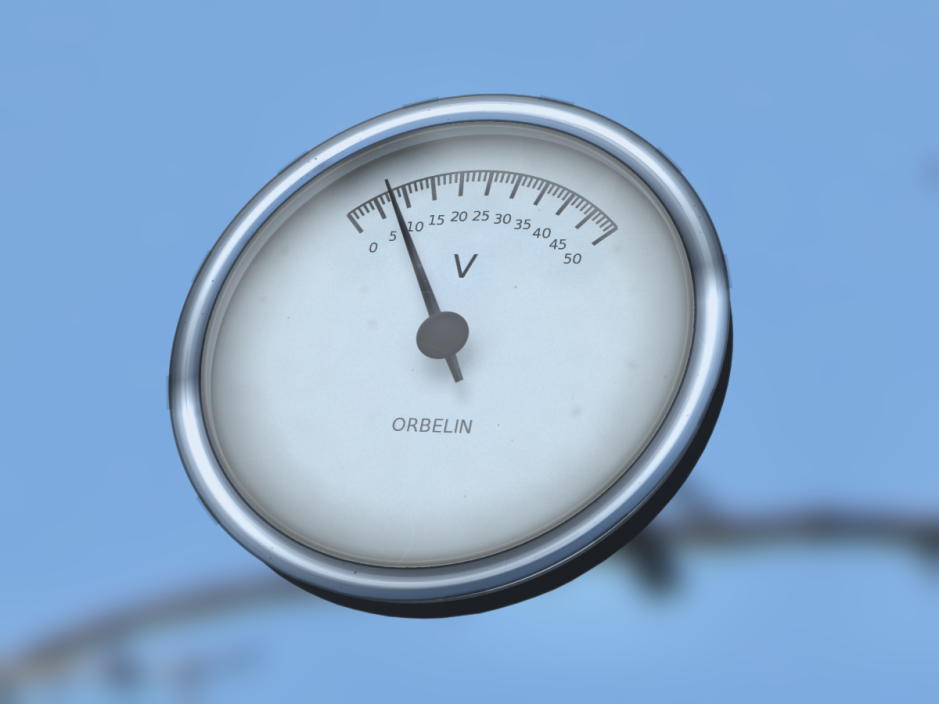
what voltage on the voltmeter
8 V
